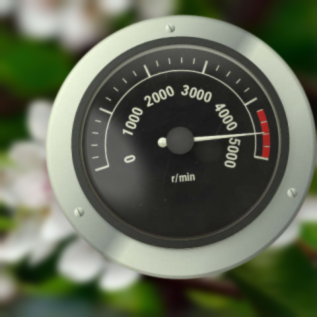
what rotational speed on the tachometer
4600 rpm
